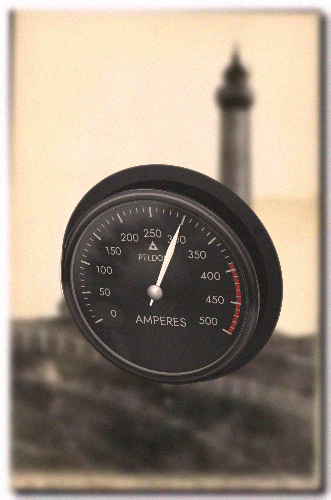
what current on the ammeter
300 A
